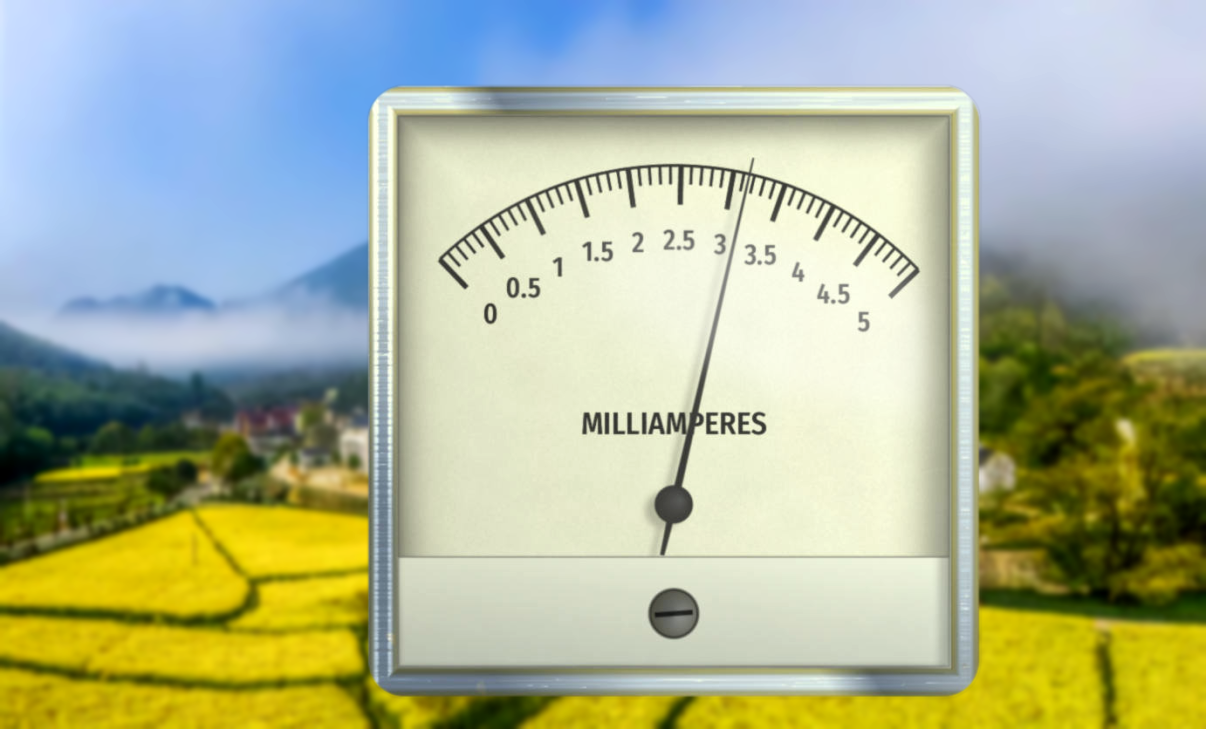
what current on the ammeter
3.15 mA
